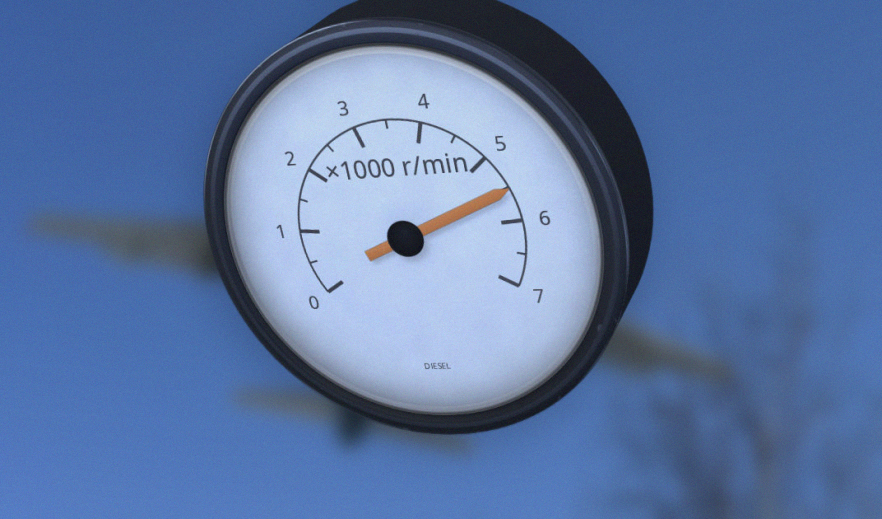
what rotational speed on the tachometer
5500 rpm
